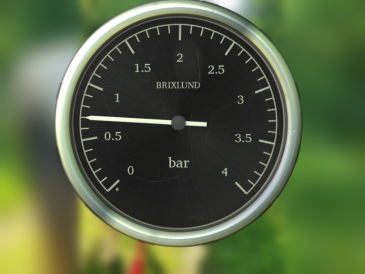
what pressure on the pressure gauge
0.7 bar
